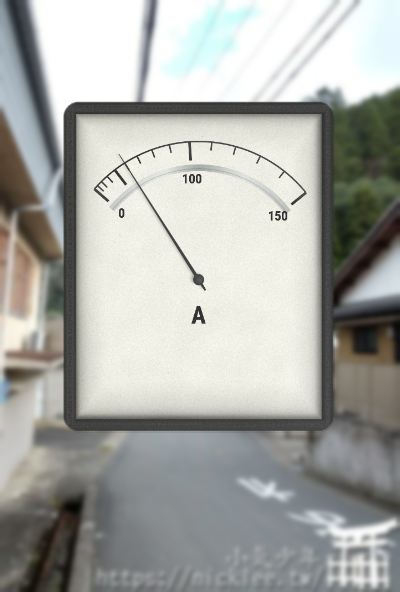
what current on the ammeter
60 A
